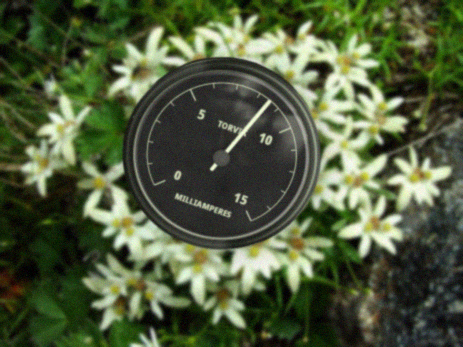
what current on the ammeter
8.5 mA
